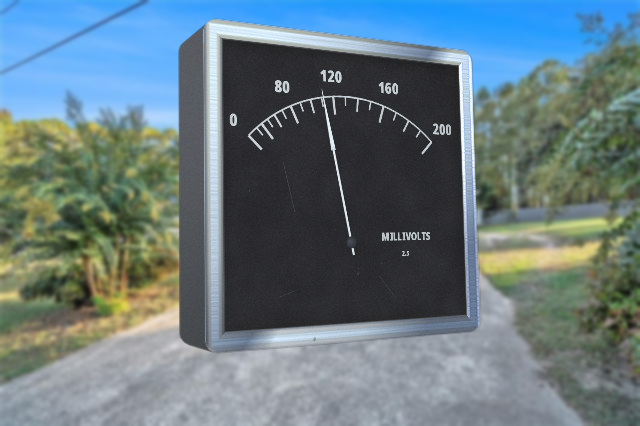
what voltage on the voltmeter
110 mV
